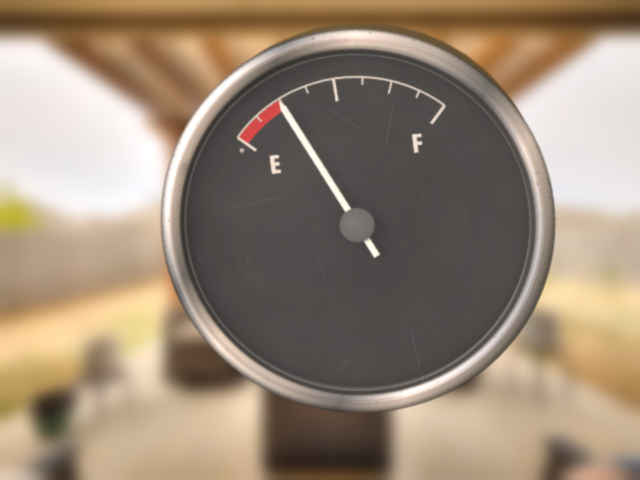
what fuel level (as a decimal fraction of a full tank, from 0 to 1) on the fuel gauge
0.25
